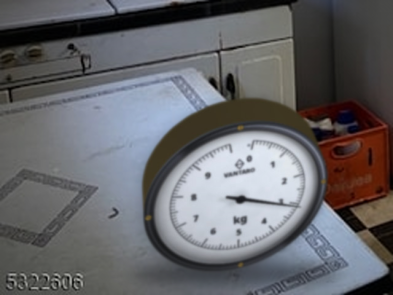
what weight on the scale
3 kg
